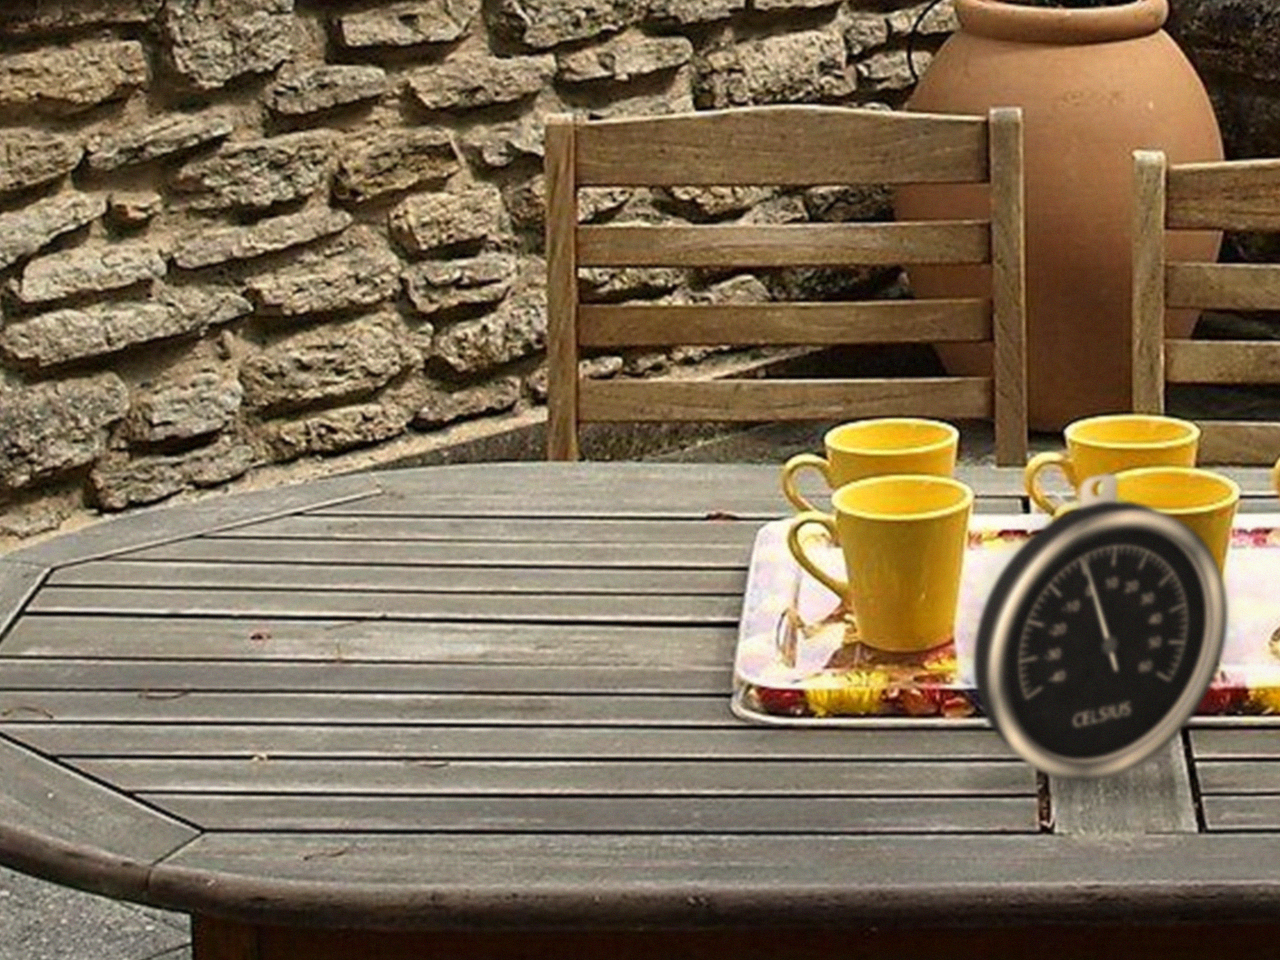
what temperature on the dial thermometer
0 °C
